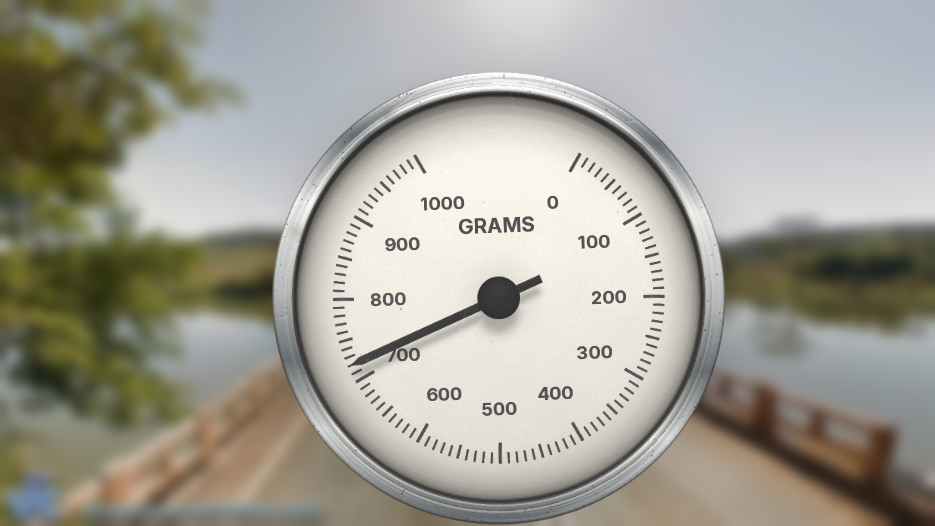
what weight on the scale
720 g
